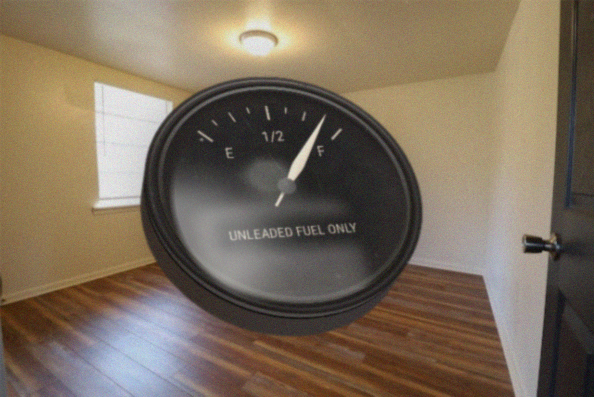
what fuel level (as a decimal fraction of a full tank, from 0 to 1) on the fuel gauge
0.875
